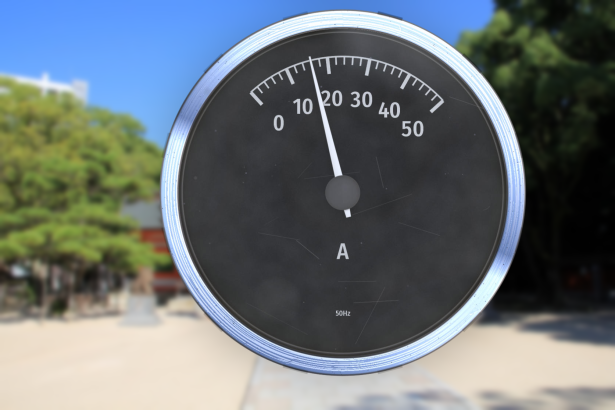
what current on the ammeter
16 A
